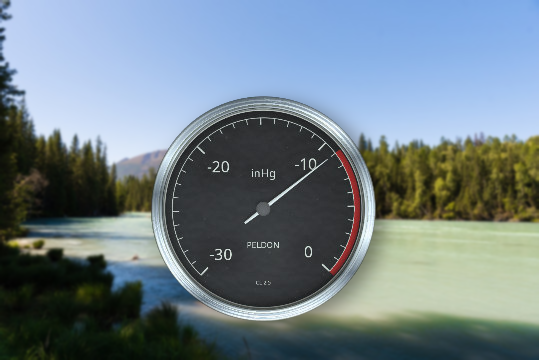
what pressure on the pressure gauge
-9 inHg
